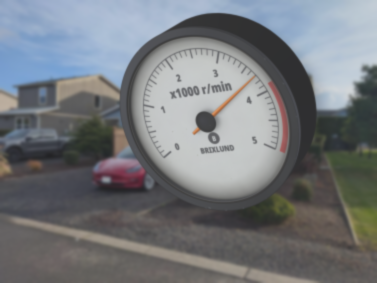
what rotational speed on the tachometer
3700 rpm
